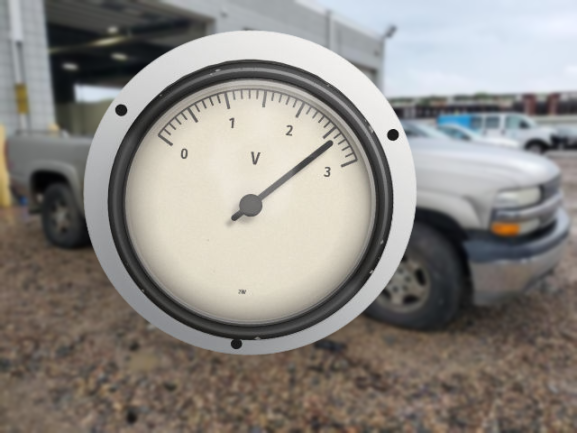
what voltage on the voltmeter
2.6 V
